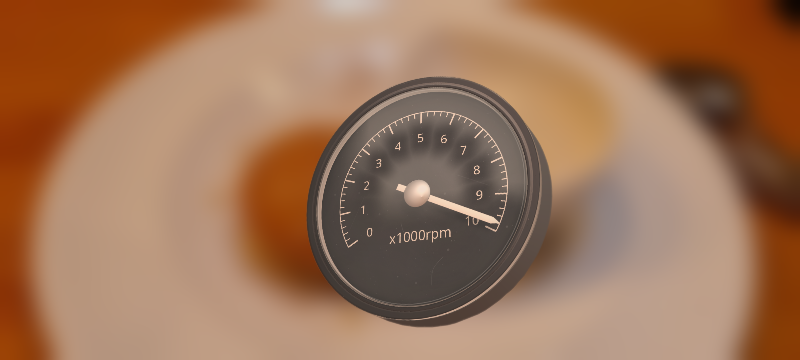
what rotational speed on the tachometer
9800 rpm
